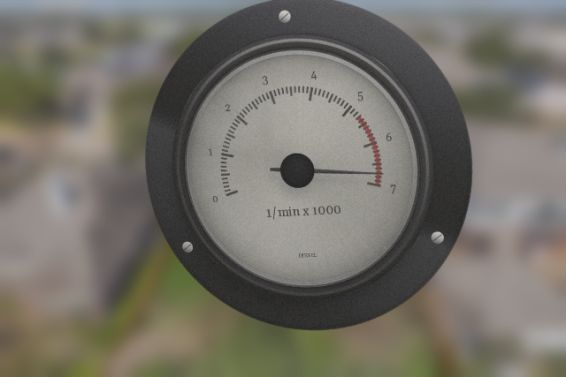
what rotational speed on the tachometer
6700 rpm
